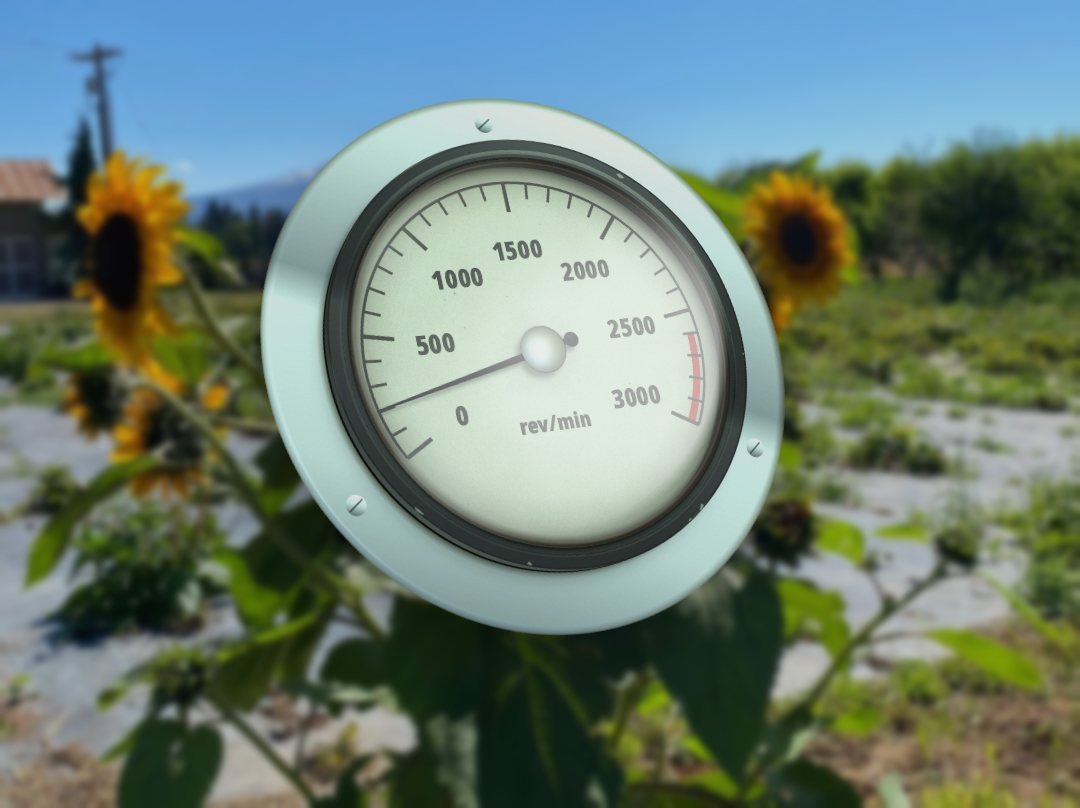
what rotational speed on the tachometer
200 rpm
